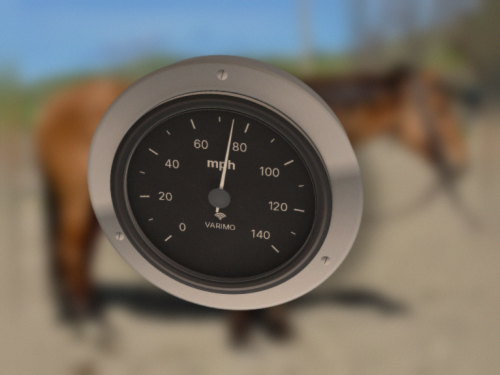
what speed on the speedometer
75 mph
